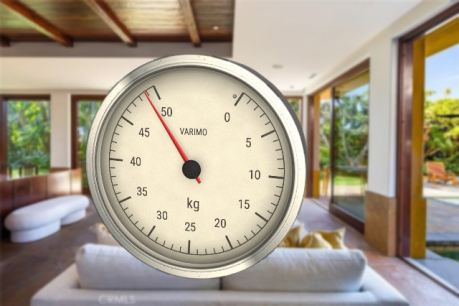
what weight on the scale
49 kg
